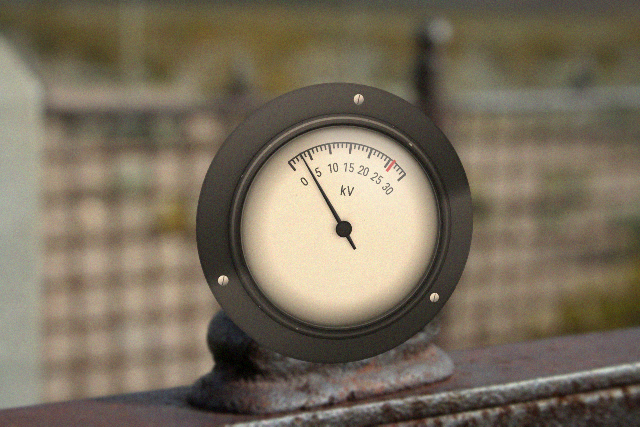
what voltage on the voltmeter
3 kV
